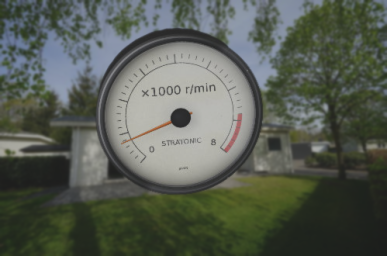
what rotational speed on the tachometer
800 rpm
